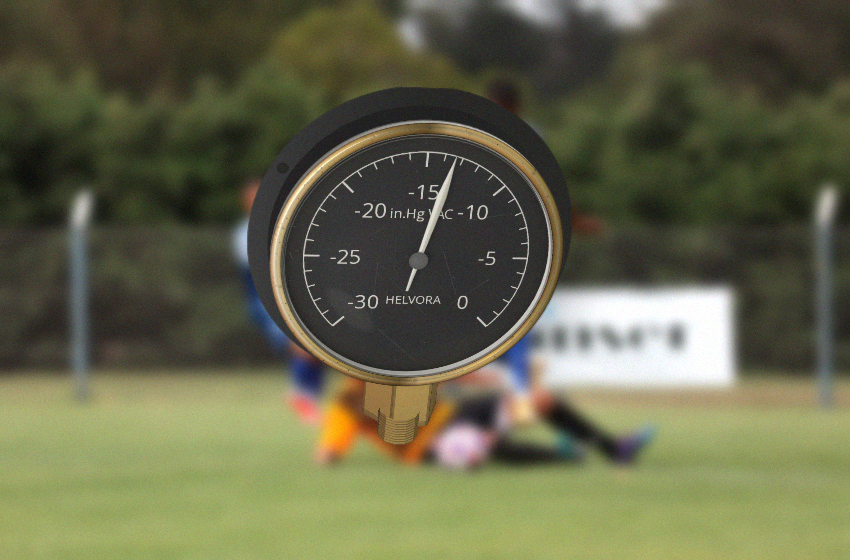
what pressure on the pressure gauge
-13.5 inHg
